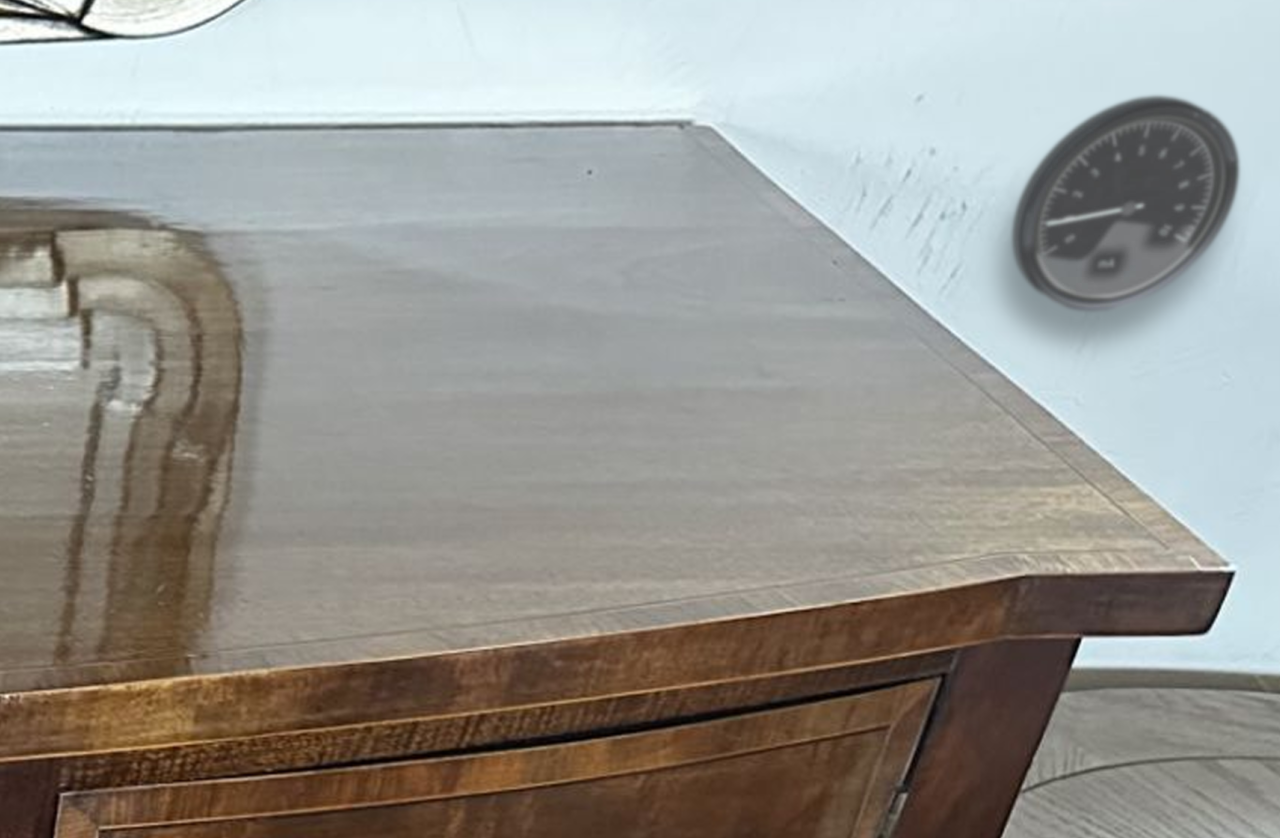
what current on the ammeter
1 mA
